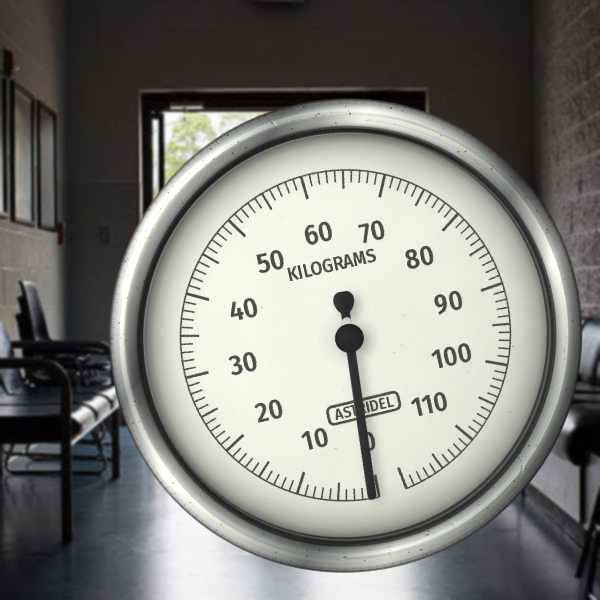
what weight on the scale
1 kg
